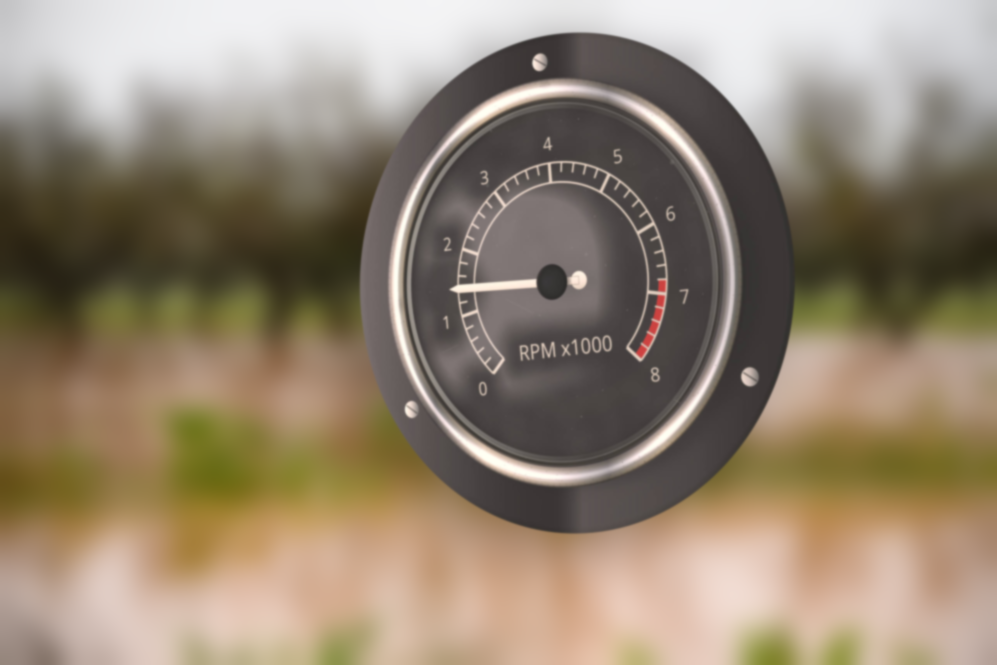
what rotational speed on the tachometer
1400 rpm
